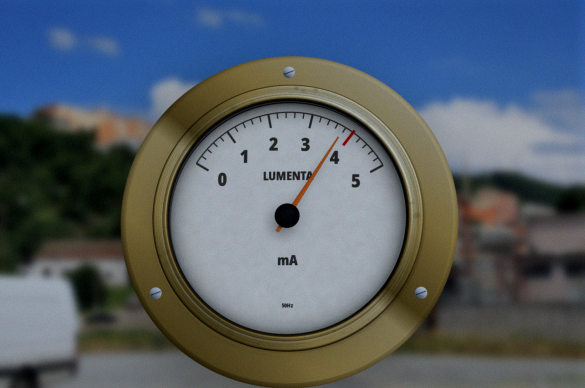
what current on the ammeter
3.8 mA
